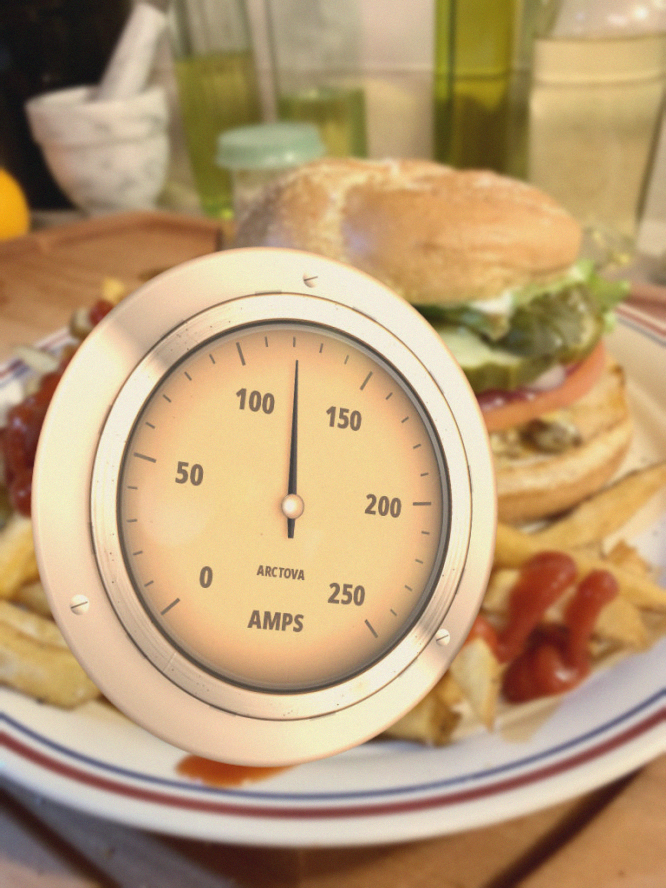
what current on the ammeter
120 A
